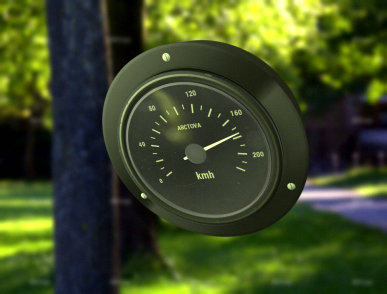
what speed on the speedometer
175 km/h
